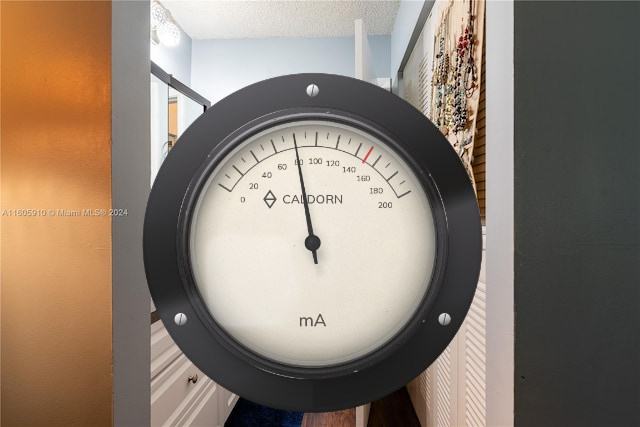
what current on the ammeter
80 mA
